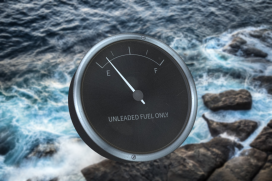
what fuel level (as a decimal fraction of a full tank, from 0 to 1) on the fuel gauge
0.125
